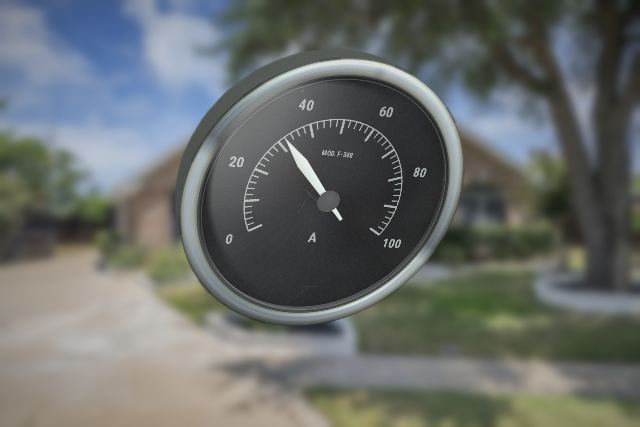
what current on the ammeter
32 A
